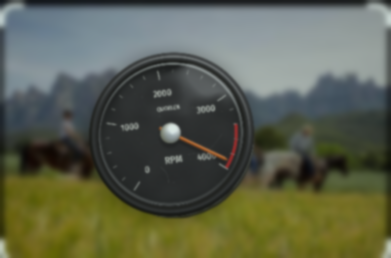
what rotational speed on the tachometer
3900 rpm
